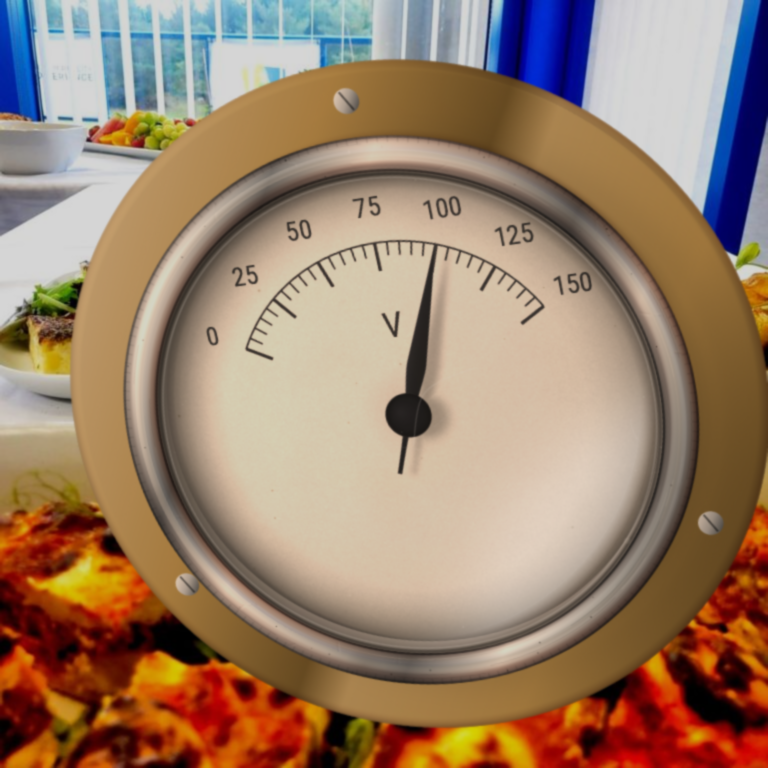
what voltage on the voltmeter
100 V
